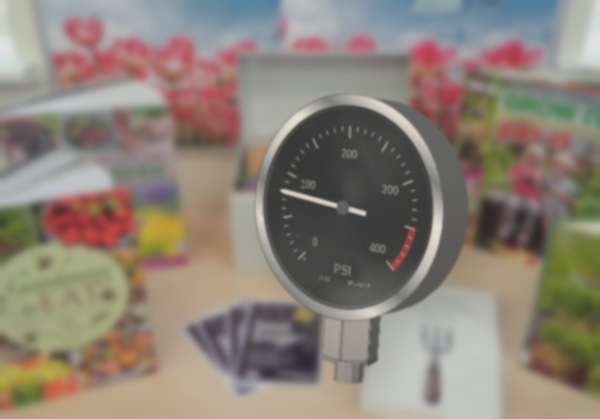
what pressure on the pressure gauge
80 psi
